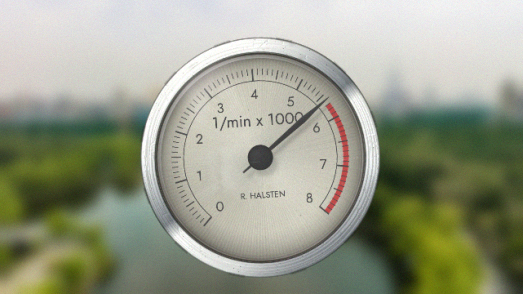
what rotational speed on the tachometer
5600 rpm
